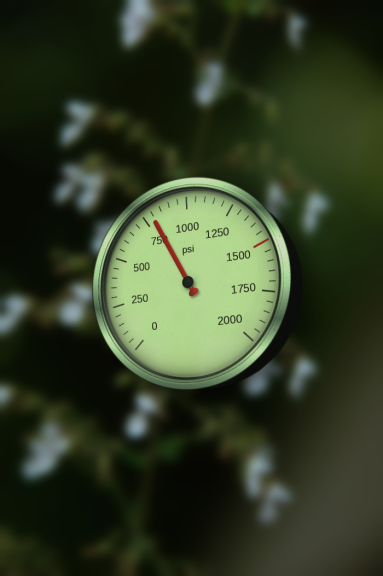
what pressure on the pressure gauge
800 psi
